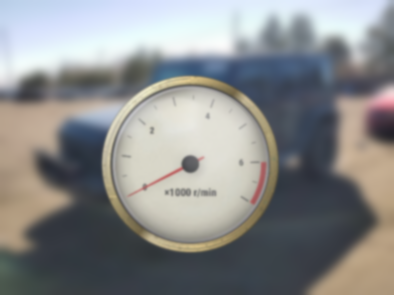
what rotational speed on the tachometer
0 rpm
